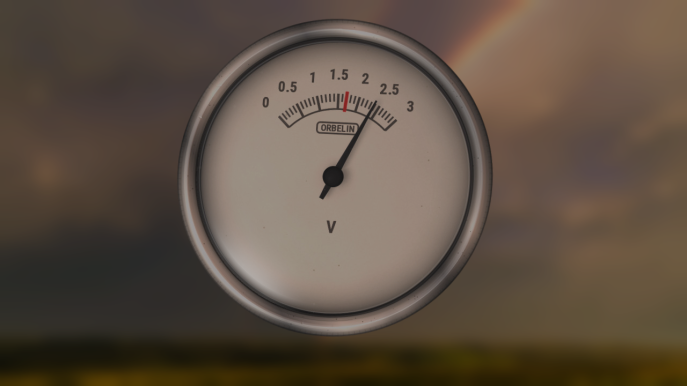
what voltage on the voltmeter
2.4 V
